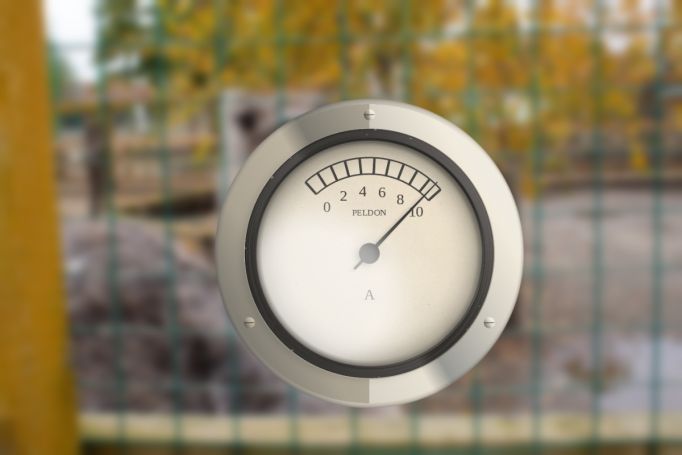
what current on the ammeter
9.5 A
